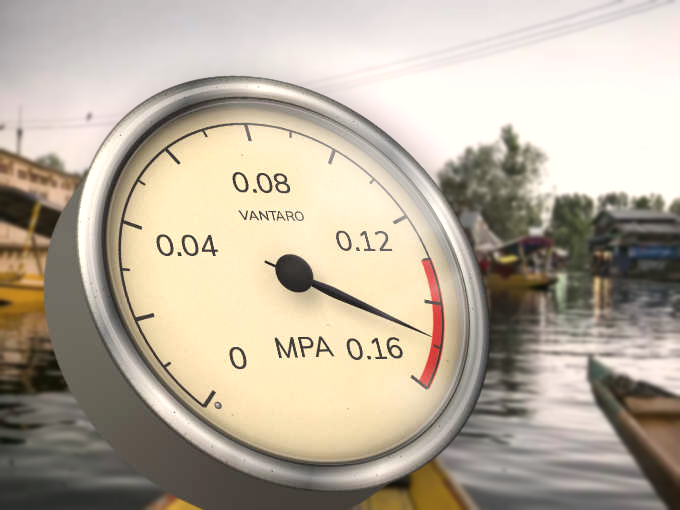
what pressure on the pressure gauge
0.15 MPa
